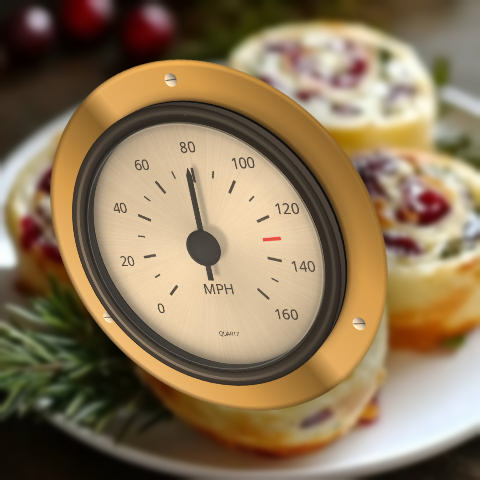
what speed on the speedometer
80 mph
